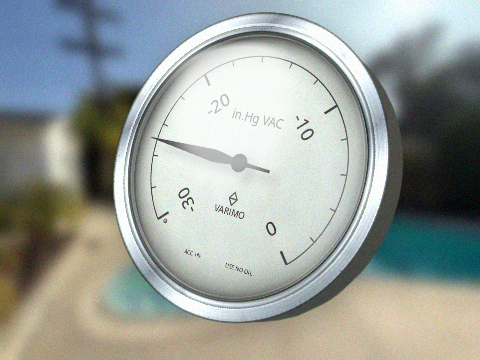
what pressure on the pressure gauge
-25 inHg
